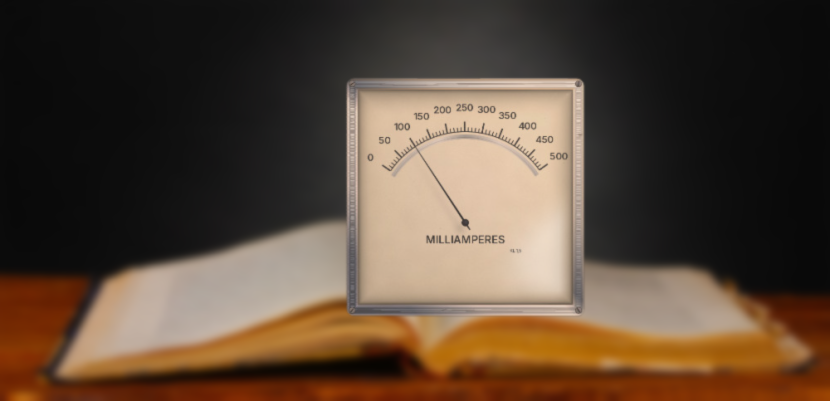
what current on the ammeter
100 mA
